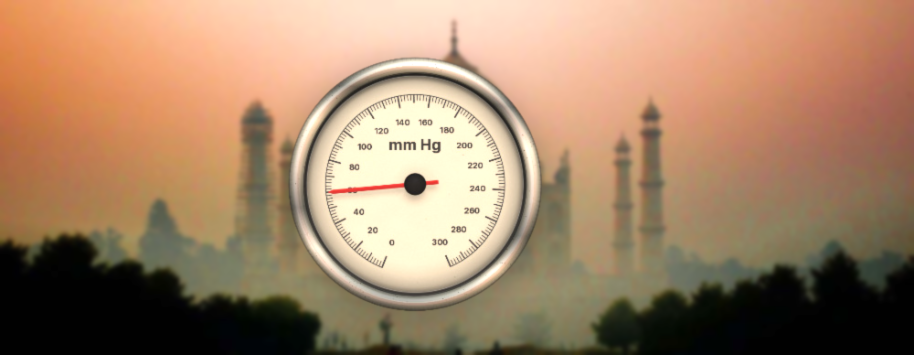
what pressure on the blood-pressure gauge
60 mmHg
